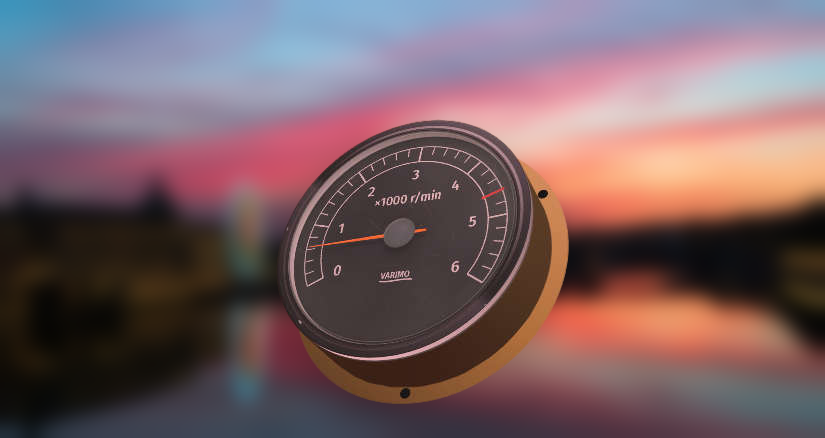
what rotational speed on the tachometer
600 rpm
